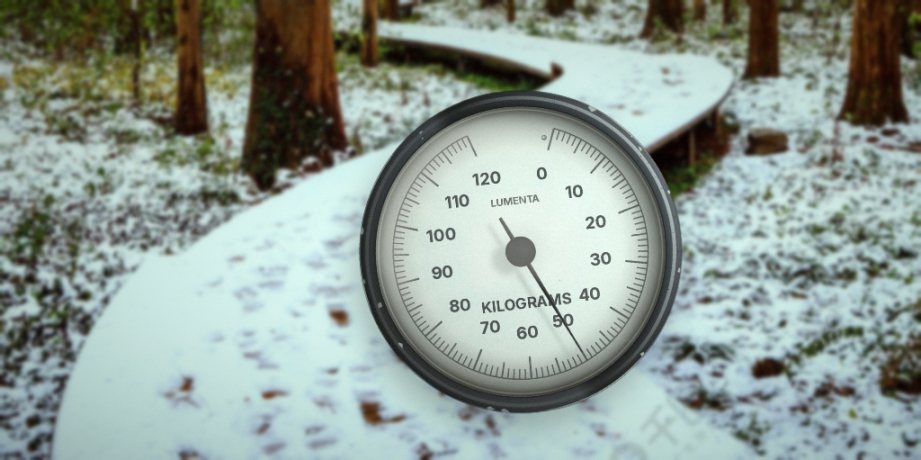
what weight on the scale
50 kg
